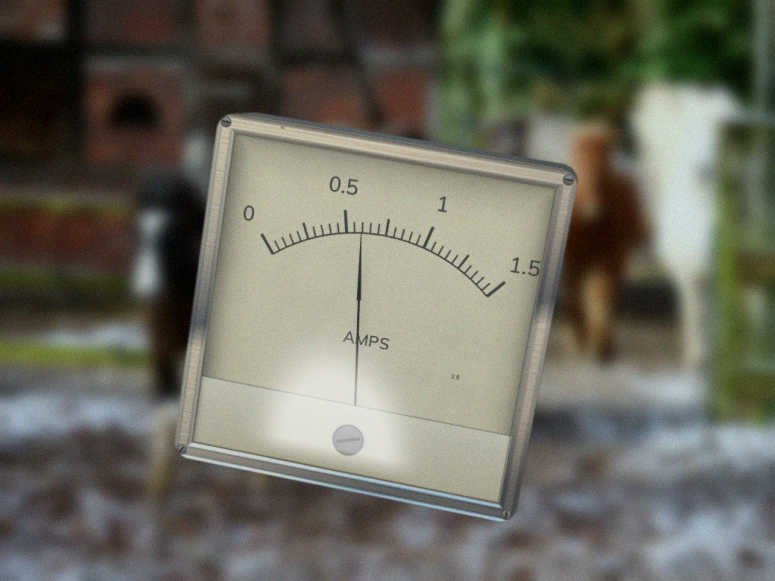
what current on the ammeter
0.6 A
